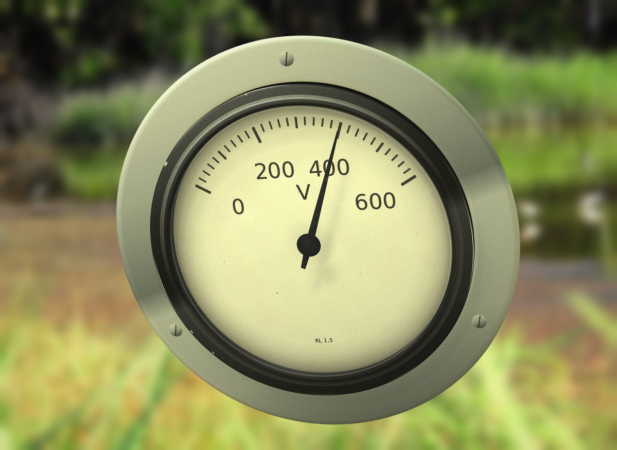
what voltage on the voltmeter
400 V
